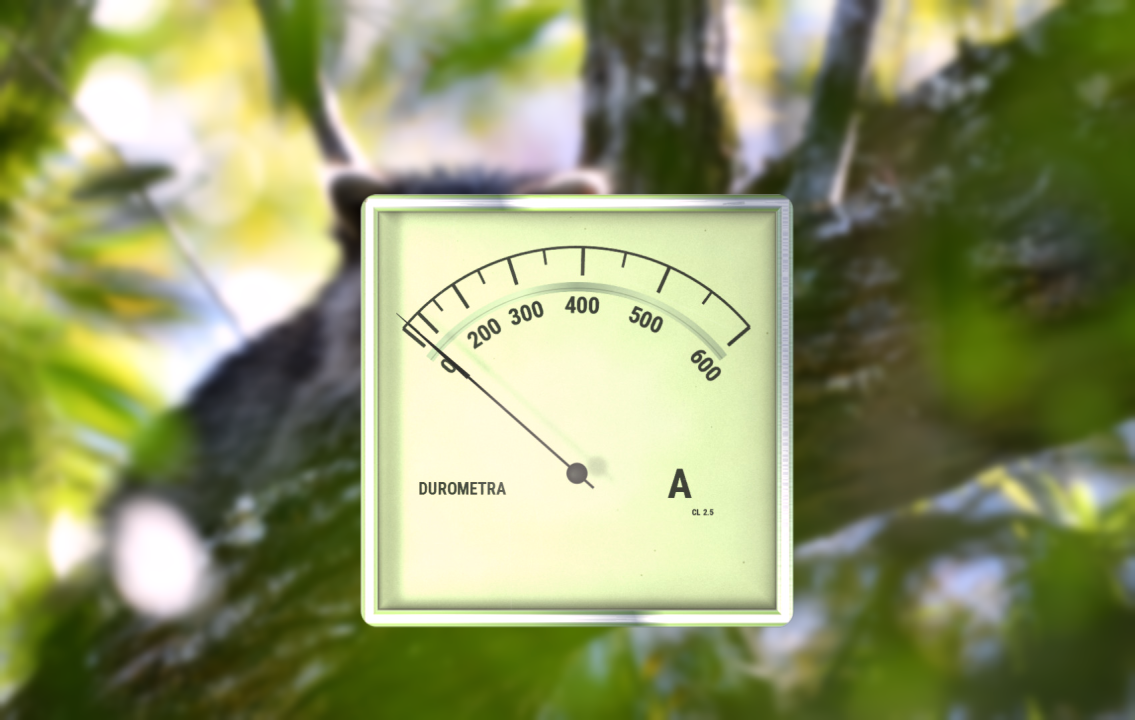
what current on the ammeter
50 A
